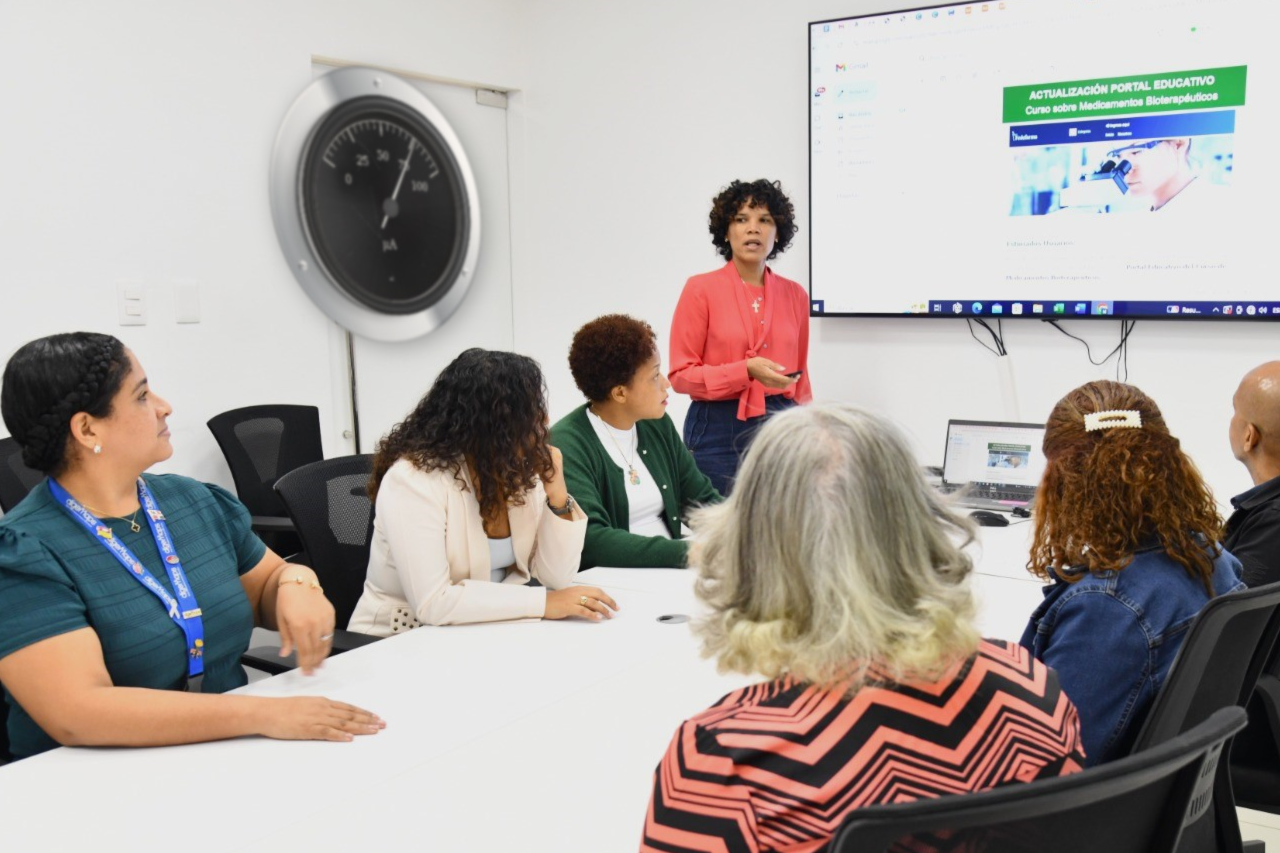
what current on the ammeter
75 µA
